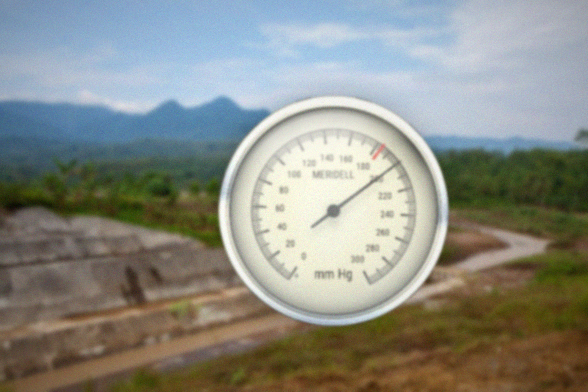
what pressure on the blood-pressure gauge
200 mmHg
